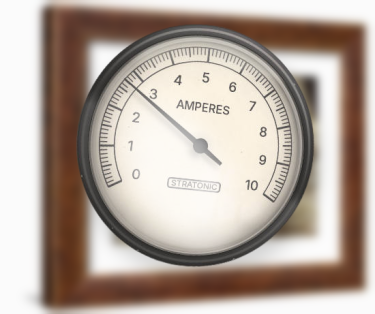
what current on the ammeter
2.7 A
